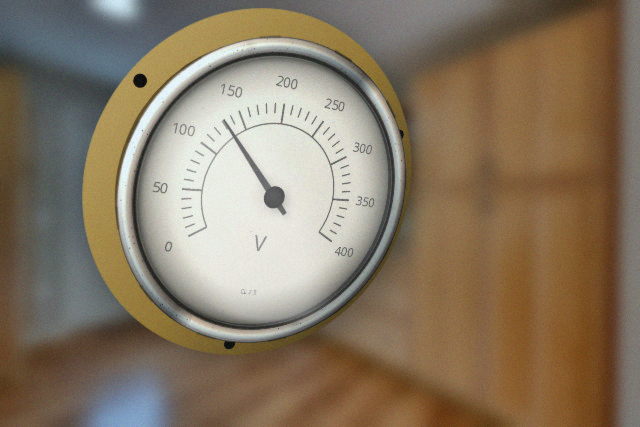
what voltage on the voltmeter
130 V
